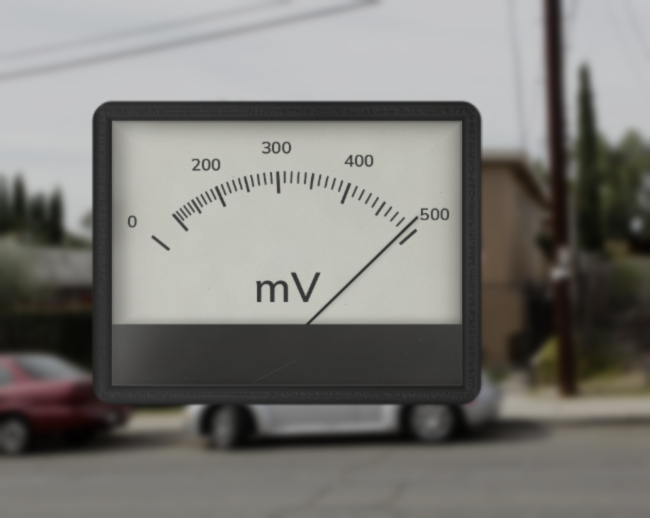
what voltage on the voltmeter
490 mV
